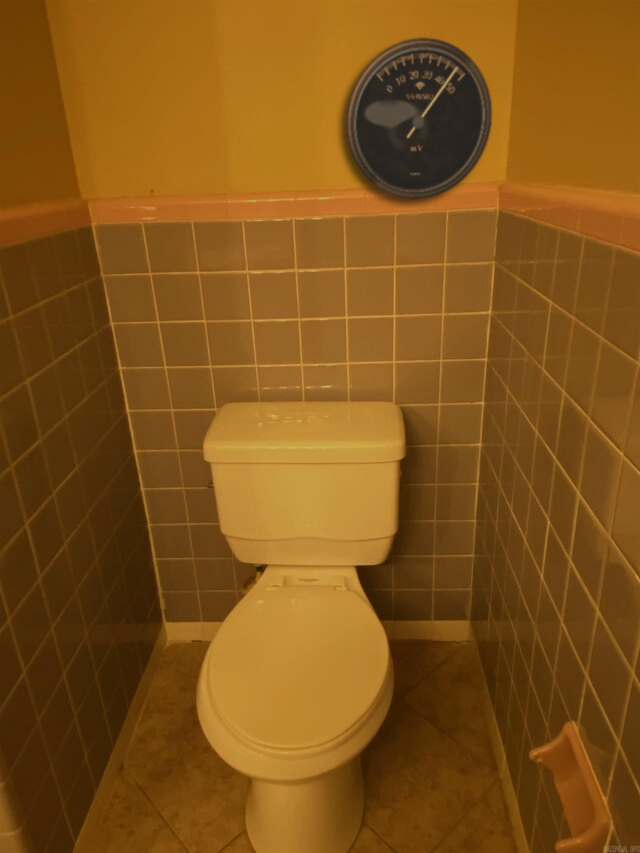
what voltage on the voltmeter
45 mV
